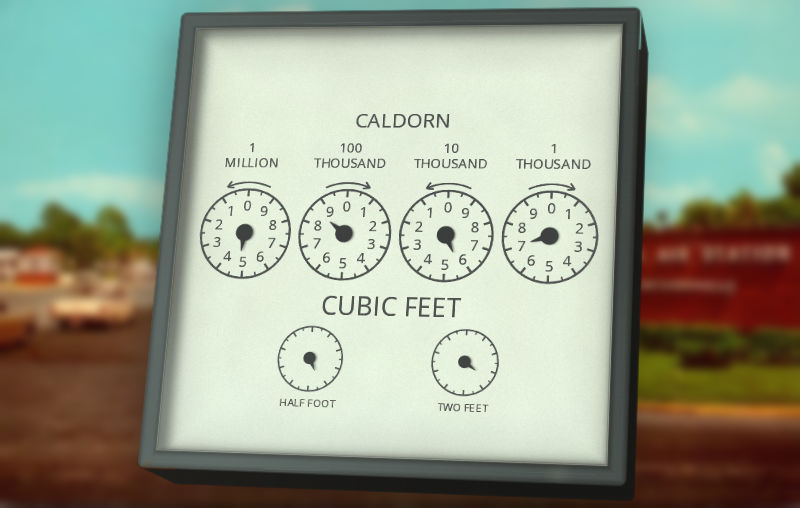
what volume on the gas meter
485700 ft³
